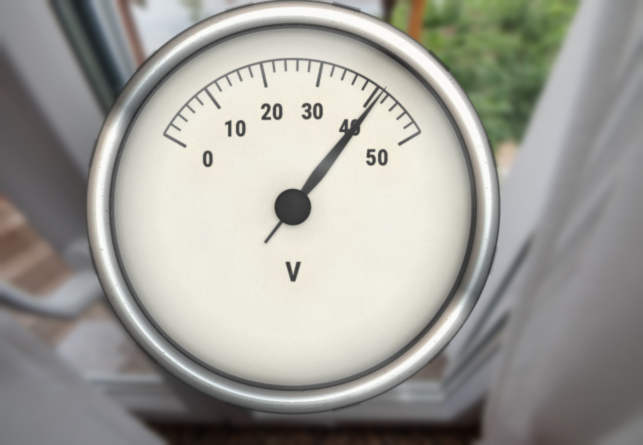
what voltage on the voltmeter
41 V
